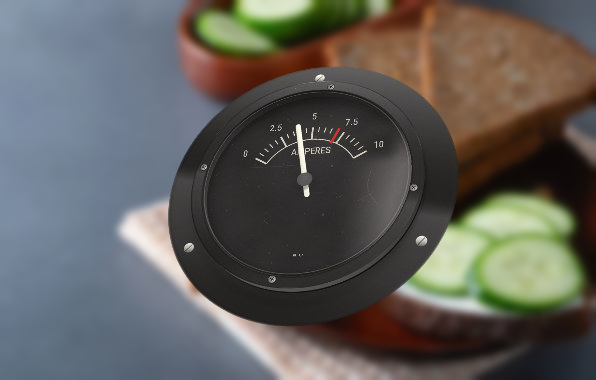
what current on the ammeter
4 A
